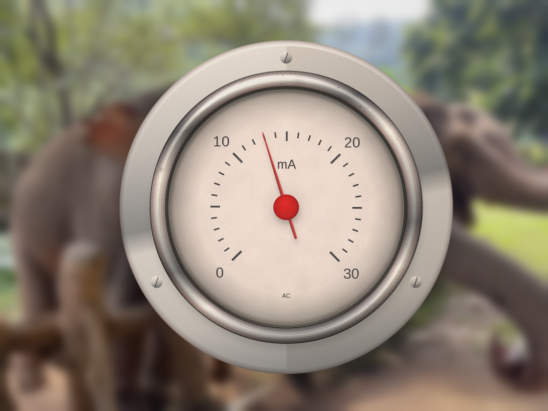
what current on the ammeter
13 mA
